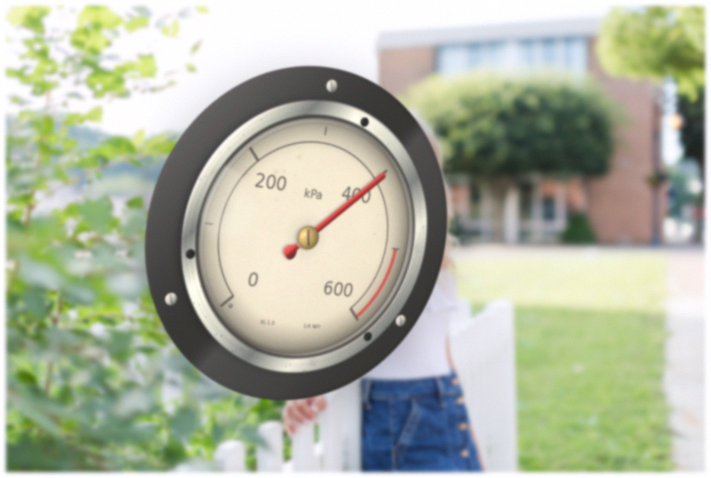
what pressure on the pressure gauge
400 kPa
